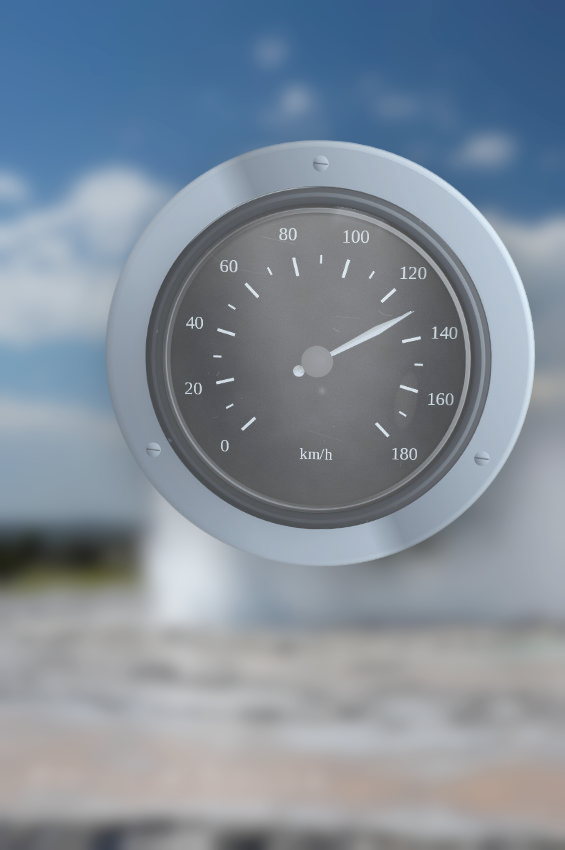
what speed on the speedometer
130 km/h
